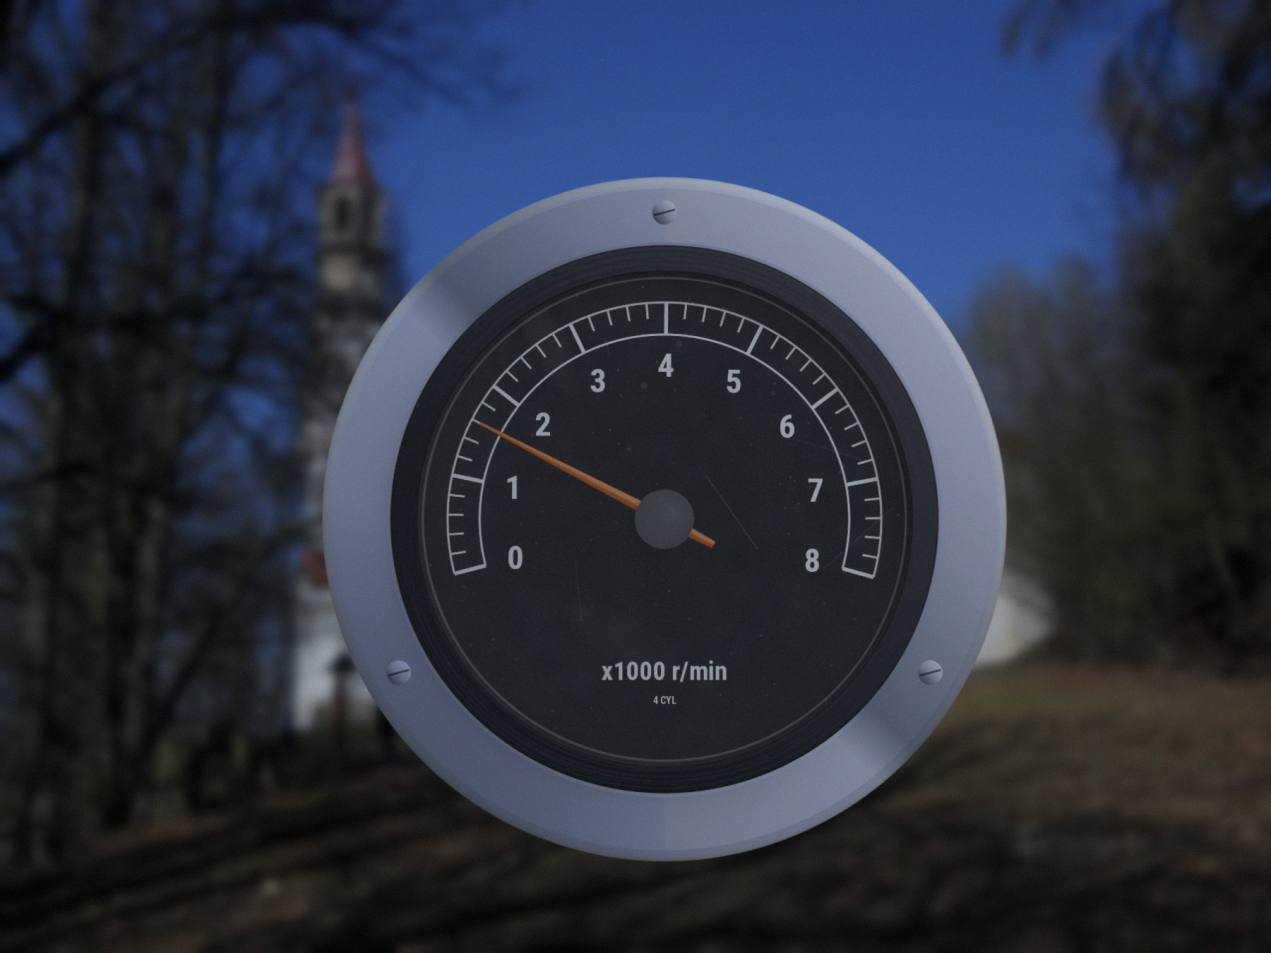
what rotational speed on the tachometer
1600 rpm
